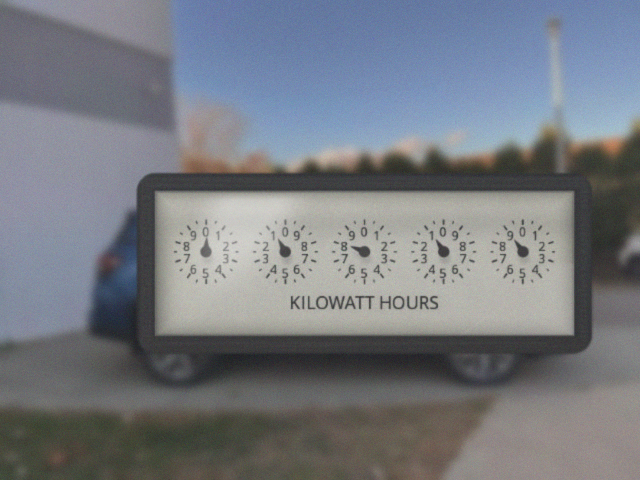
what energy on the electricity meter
809 kWh
